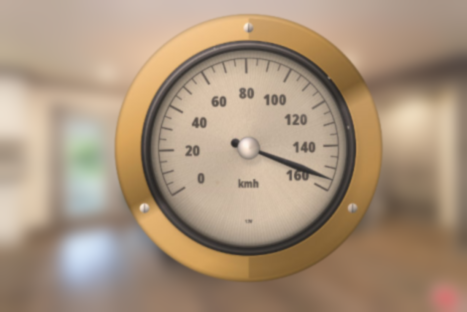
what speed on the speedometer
155 km/h
